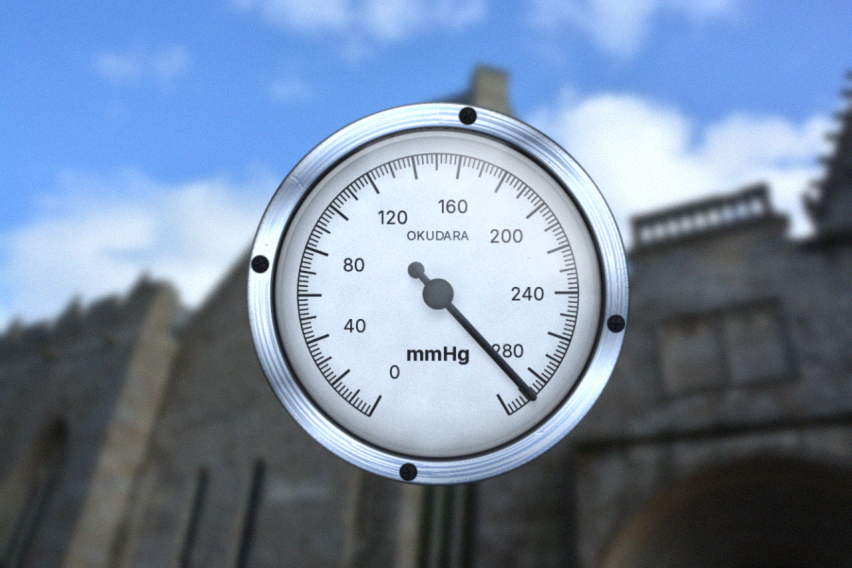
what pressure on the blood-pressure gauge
288 mmHg
